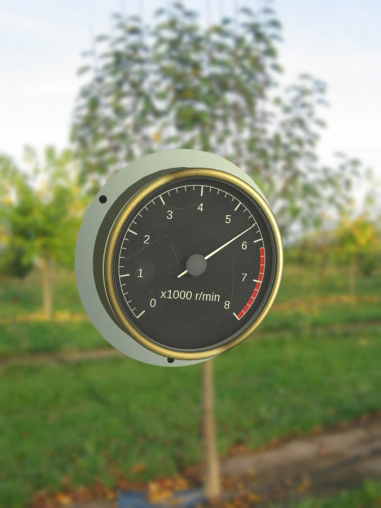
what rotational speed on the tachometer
5600 rpm
